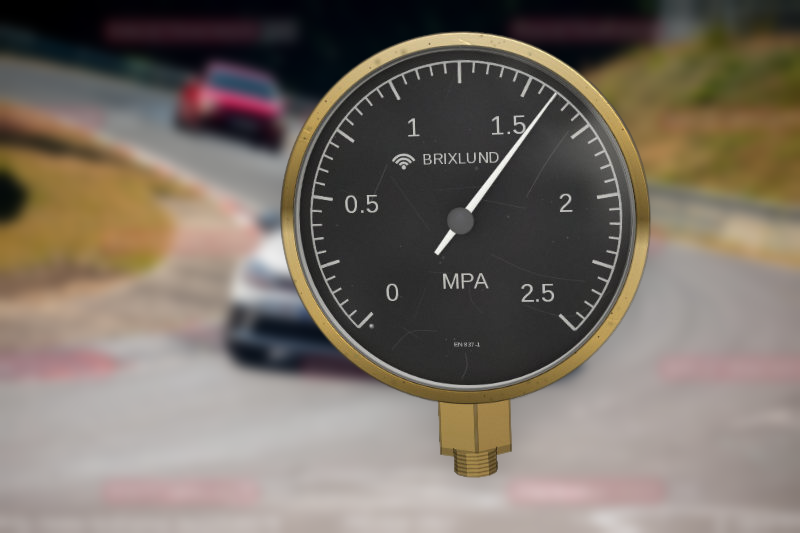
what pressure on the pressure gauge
1.6 MPa
